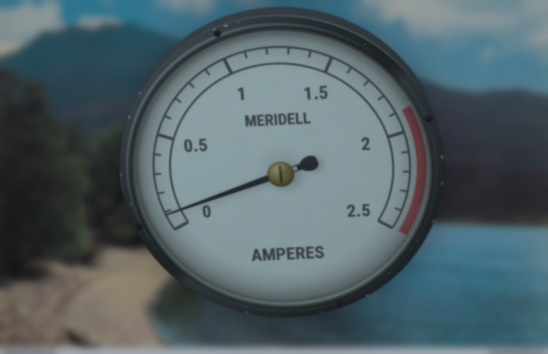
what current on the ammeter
0.1 A
